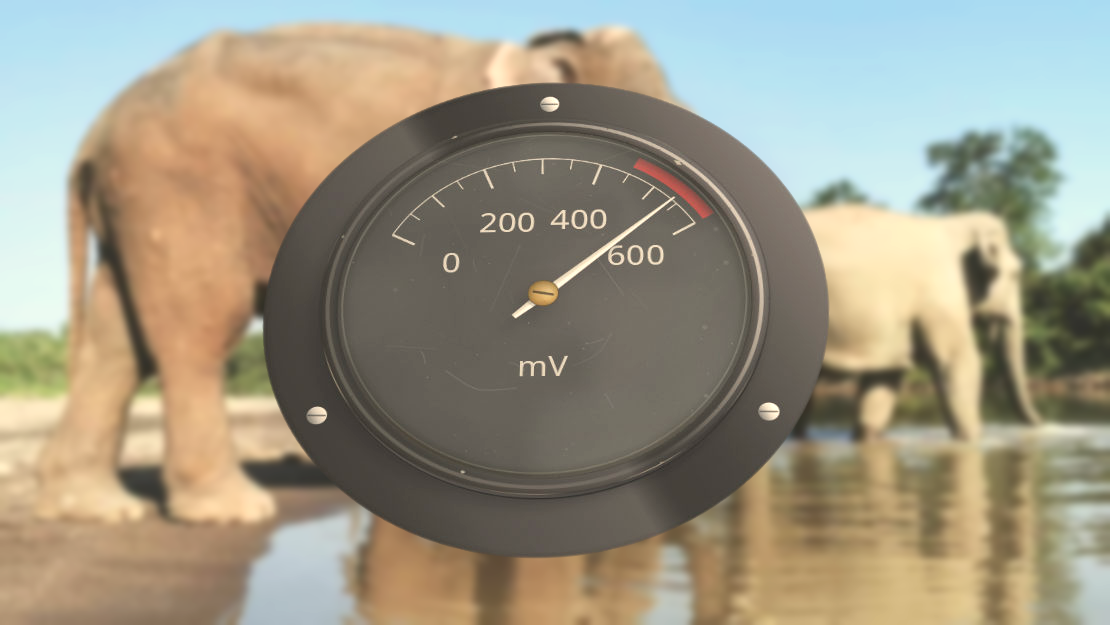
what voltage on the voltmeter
550 mV
